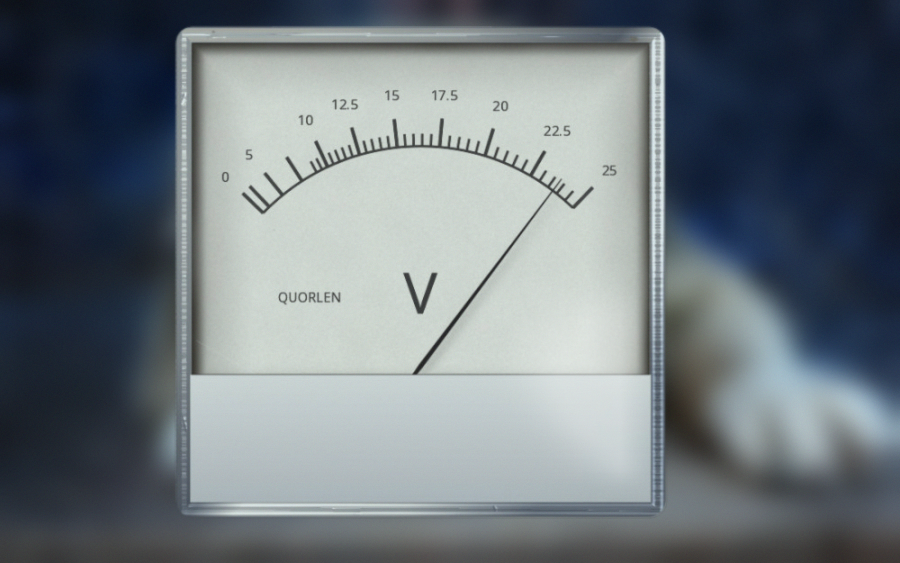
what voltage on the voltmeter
23.75 V
